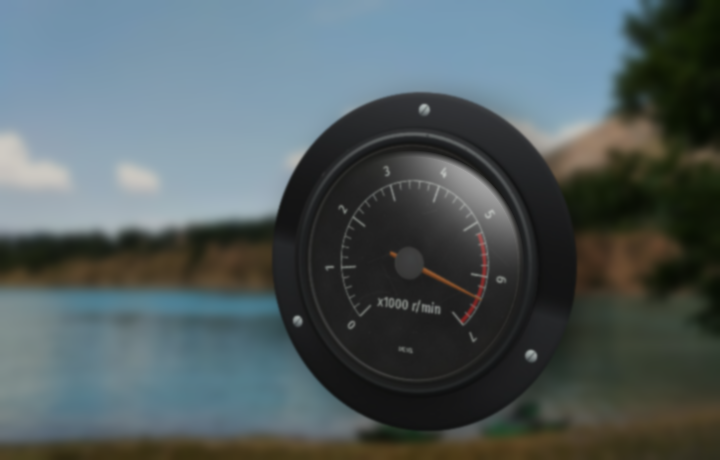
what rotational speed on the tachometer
6400 rpm
